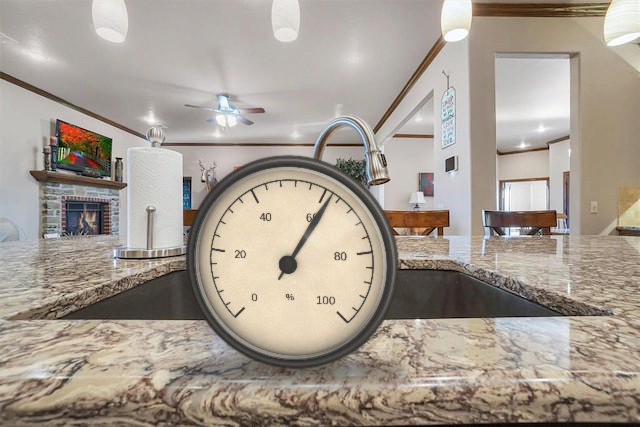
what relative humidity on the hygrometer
62 %
